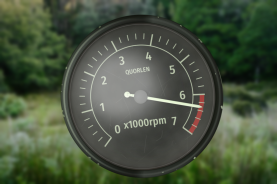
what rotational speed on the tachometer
6300 rpm
